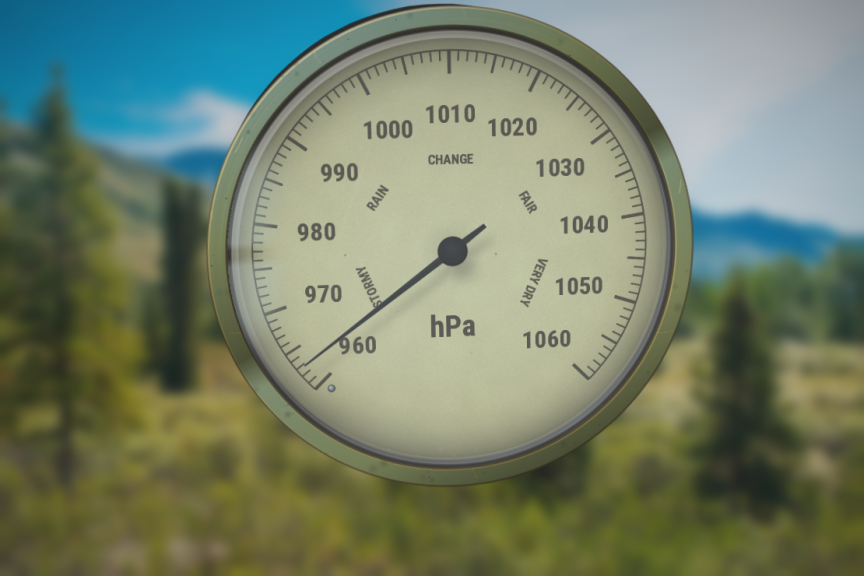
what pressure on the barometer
963 hPa
